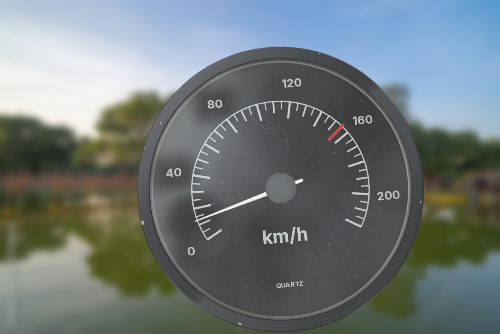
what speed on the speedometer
12.5 km/h
